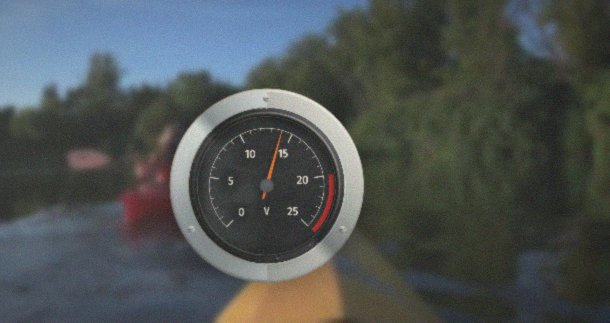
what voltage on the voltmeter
14 V
